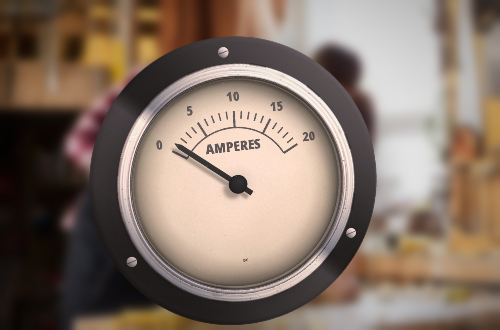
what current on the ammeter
1 A
